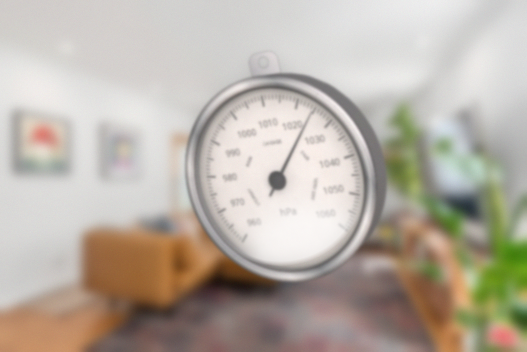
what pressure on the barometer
1025 hPa
